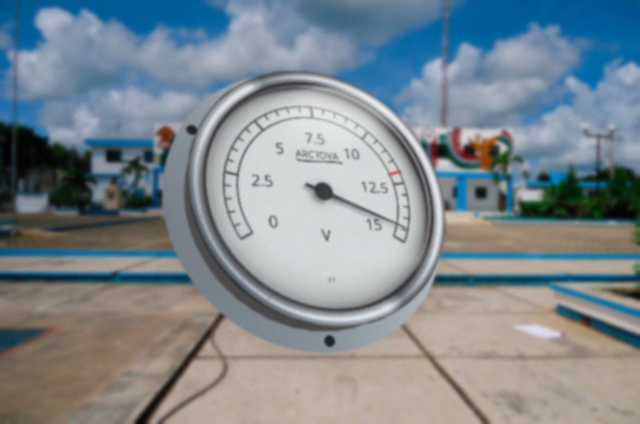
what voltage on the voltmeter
14.5 V
